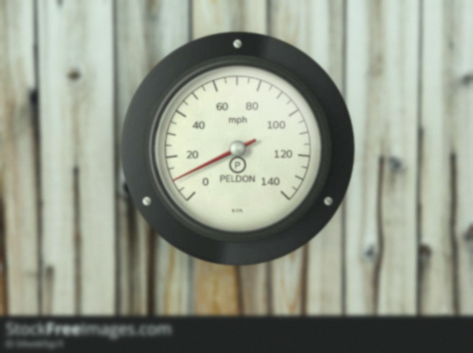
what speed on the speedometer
10 mph
